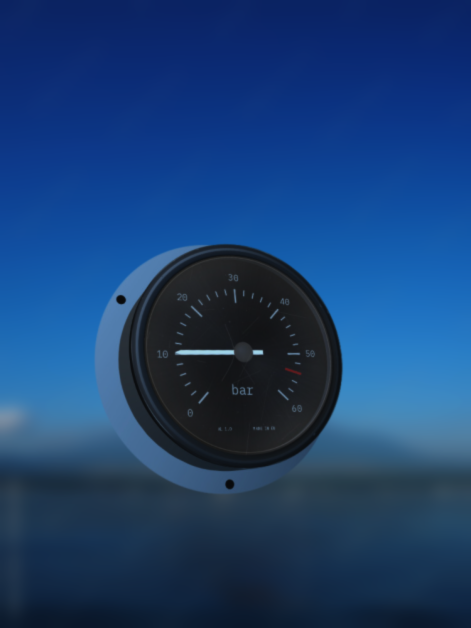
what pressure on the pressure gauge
10 bar
